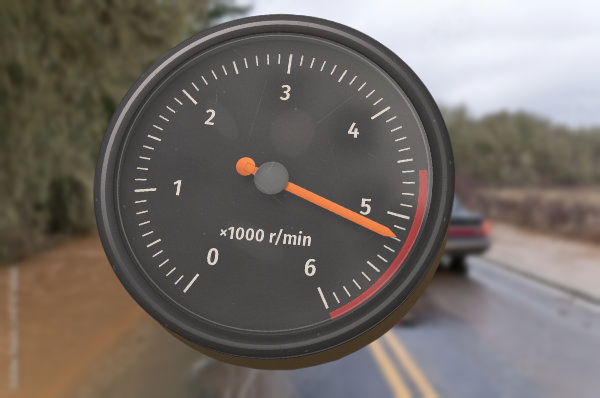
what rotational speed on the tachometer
5200 rpm
